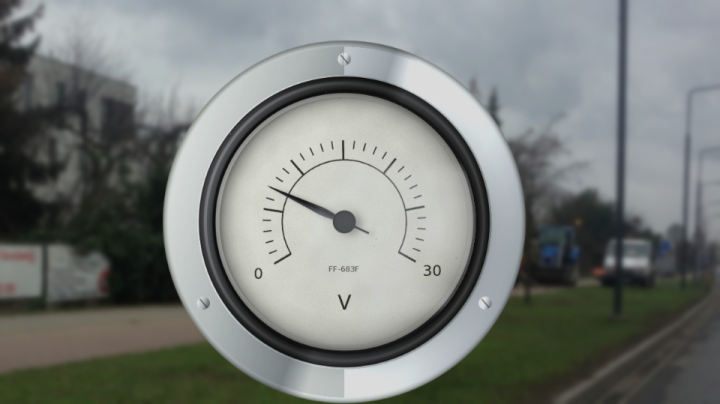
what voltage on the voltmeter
7 V
